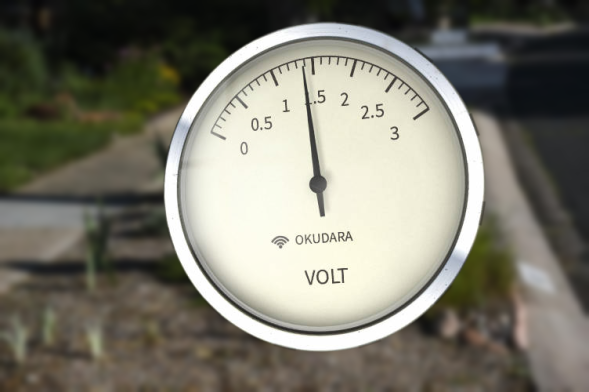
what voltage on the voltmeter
1.4 V
